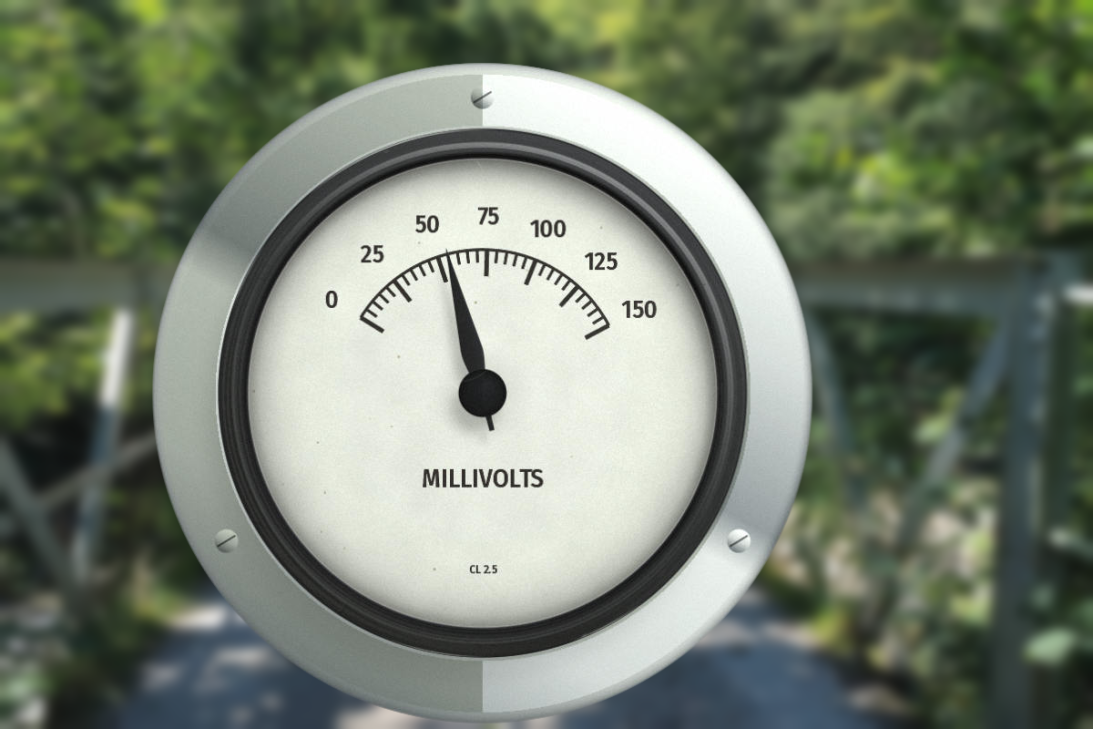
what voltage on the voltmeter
55 mV
